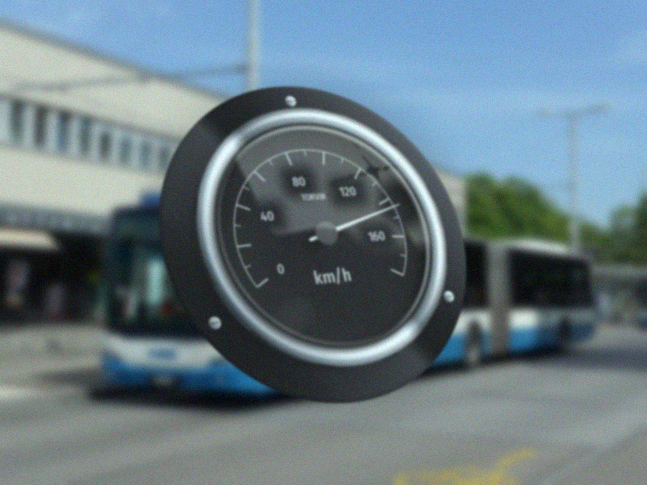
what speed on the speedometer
145 km/h
